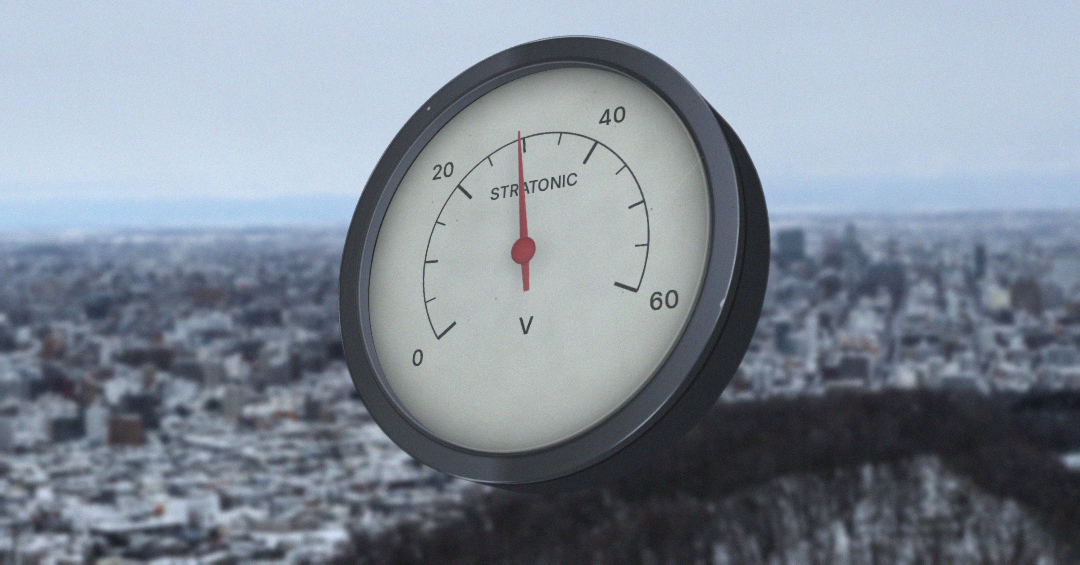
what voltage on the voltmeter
30 V
